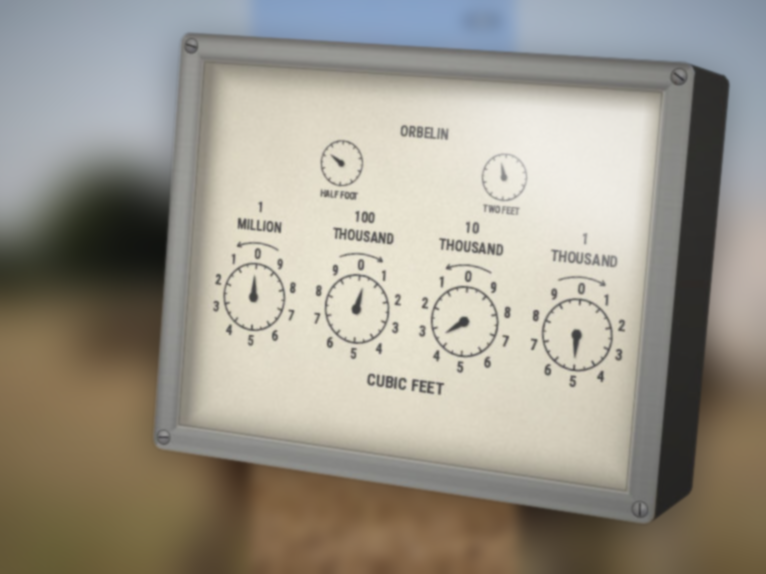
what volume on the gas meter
3500 ft³
